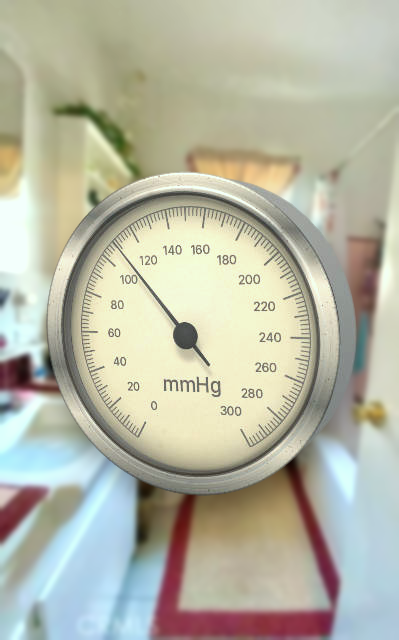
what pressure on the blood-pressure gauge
110 mmHg
